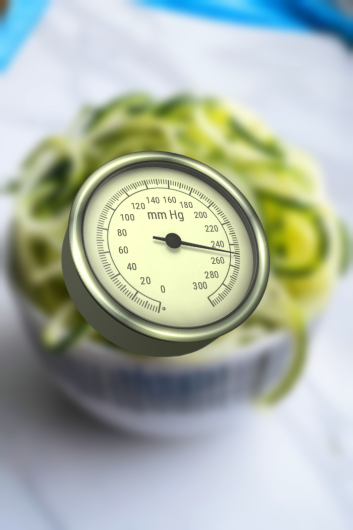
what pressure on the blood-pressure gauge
250 mmHg
